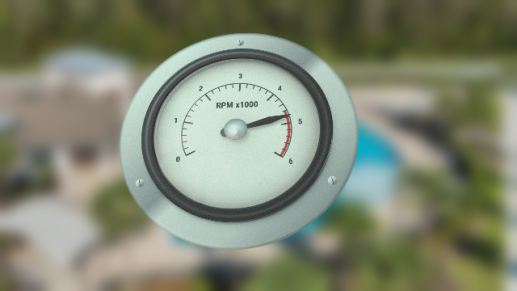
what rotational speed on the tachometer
4800 rpm
